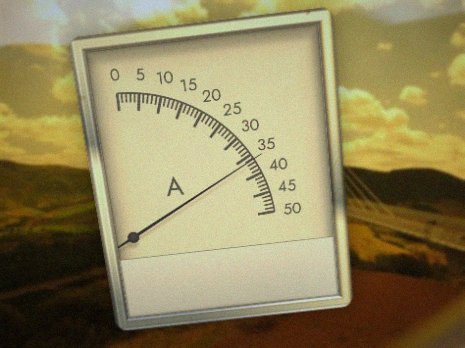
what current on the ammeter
36 A
